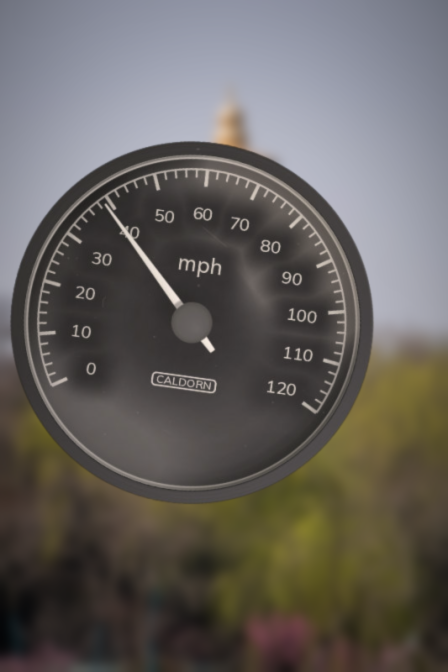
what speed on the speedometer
39 mph
